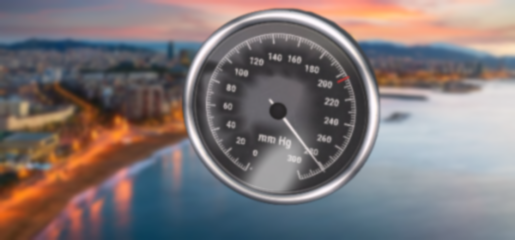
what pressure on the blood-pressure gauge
280 mmHg
